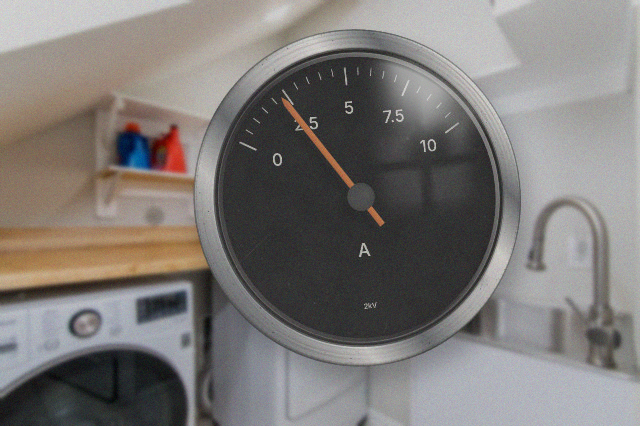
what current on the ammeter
2.25 A
